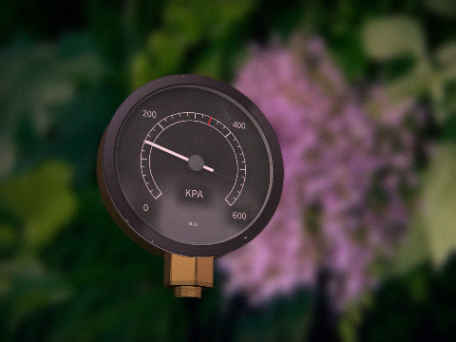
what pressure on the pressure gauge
140 kPa
